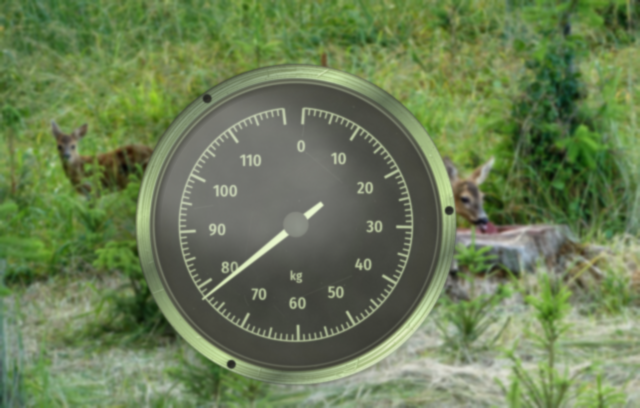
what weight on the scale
78 kg
